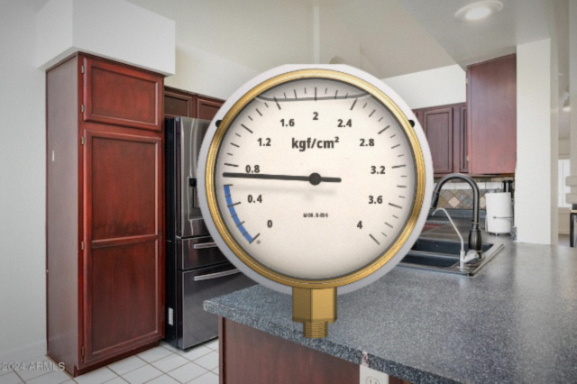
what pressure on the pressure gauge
0.7 kg/cm²
